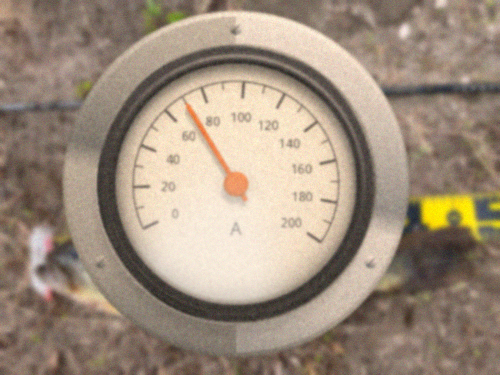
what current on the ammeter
70 A
